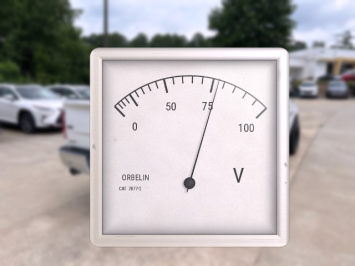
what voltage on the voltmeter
77.5 V
